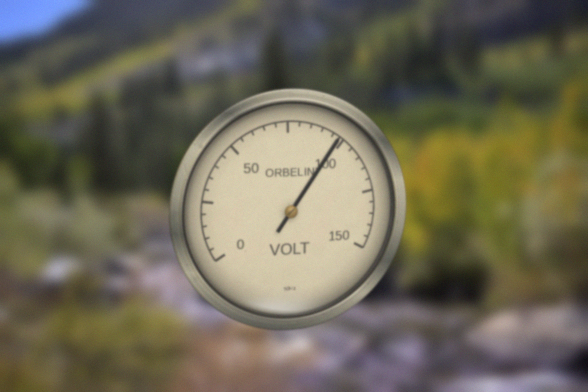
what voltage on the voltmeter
97.5 V
